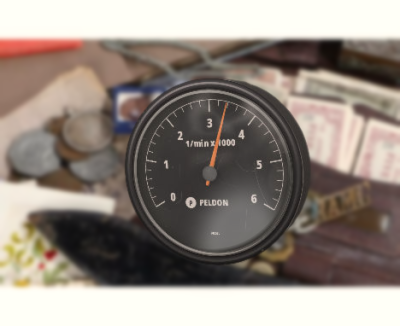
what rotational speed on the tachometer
3400 rpm
